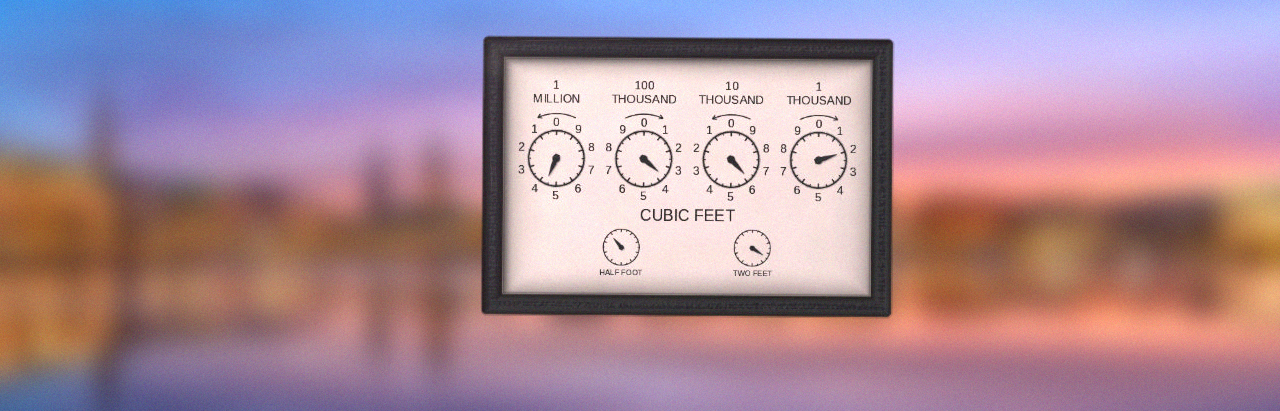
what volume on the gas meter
436200 ft³
